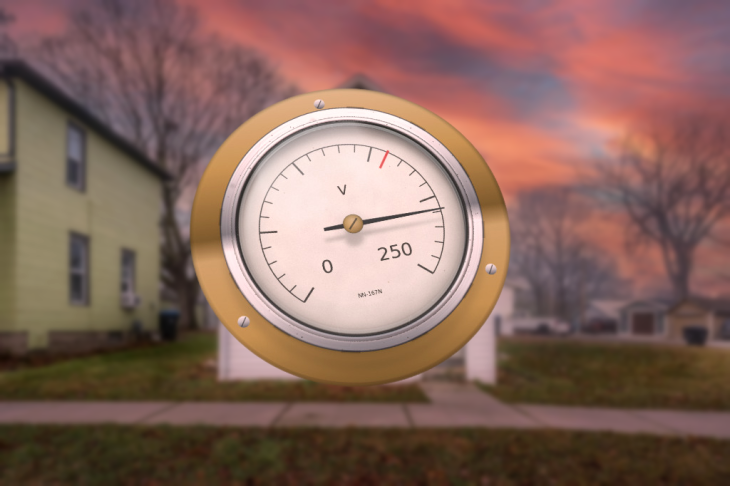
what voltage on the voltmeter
210 V
